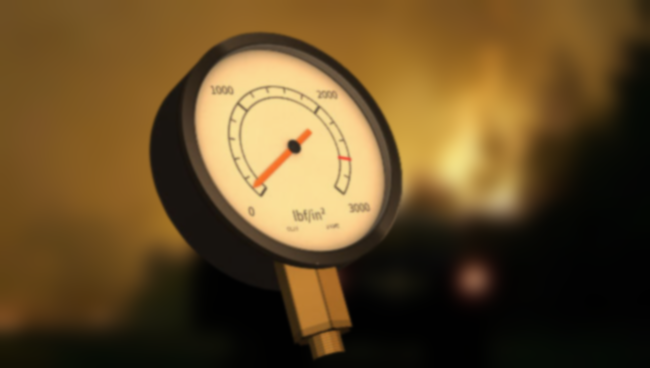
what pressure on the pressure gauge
100 psi
